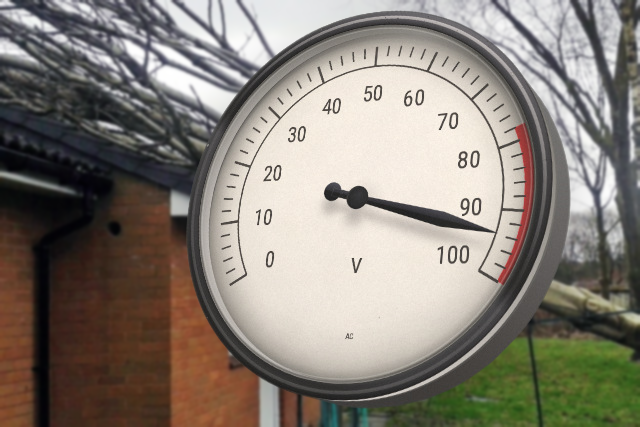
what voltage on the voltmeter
94 V
